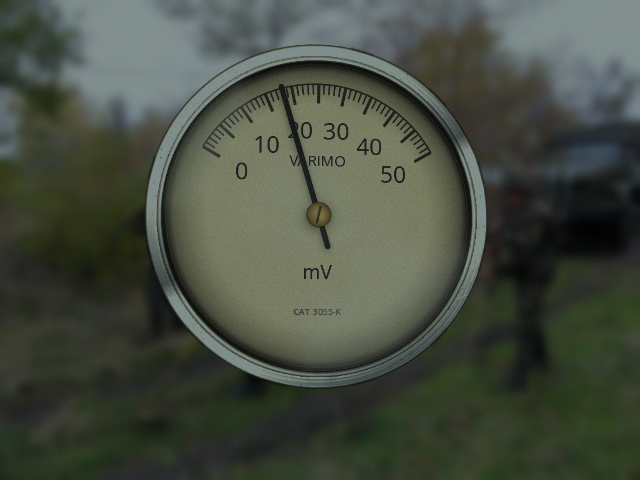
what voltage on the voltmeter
18 mV
